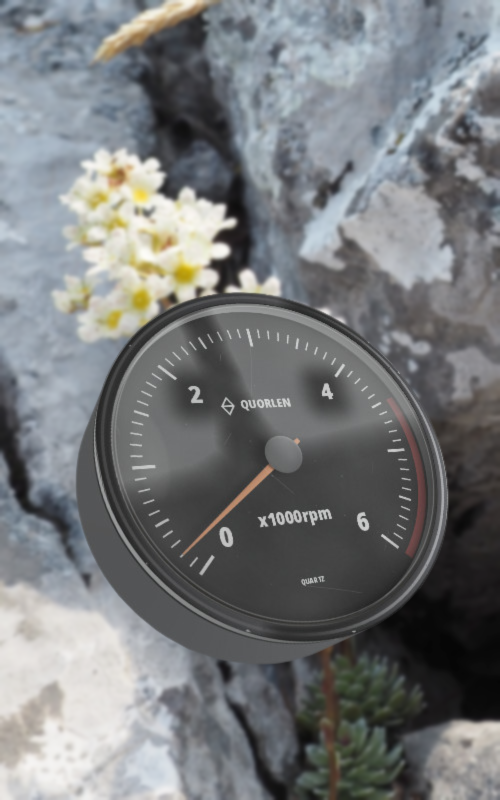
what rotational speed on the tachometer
200 rpm
